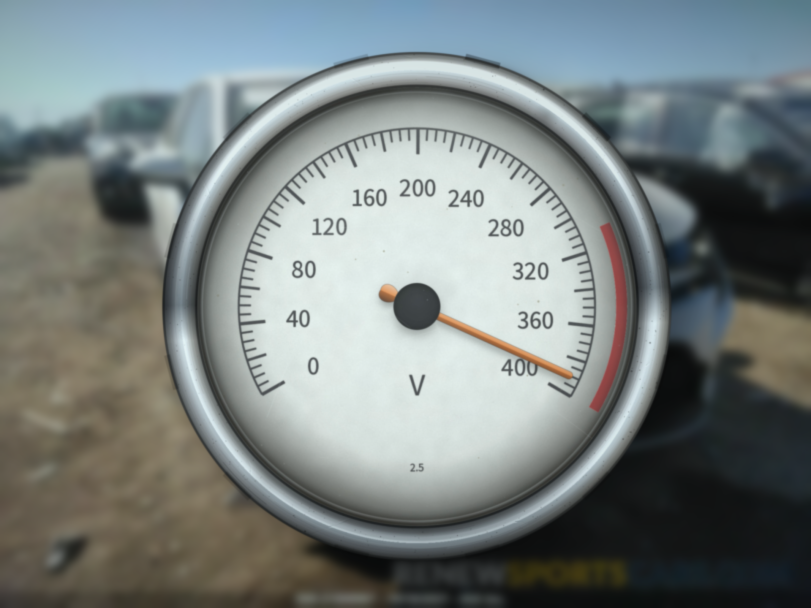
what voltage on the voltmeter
390 V
